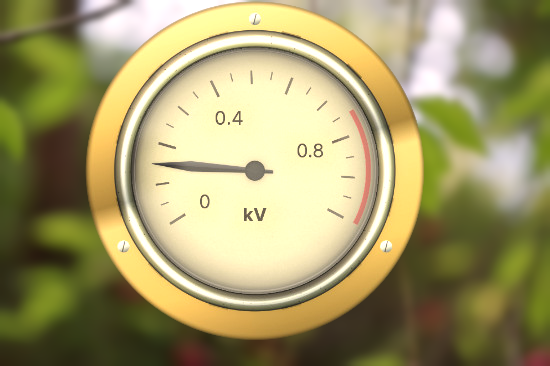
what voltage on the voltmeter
0.15 kV
